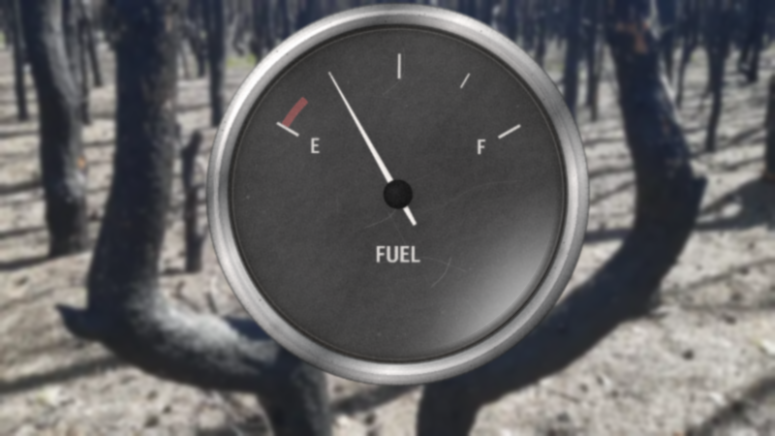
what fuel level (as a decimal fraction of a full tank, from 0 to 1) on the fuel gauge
0.25
